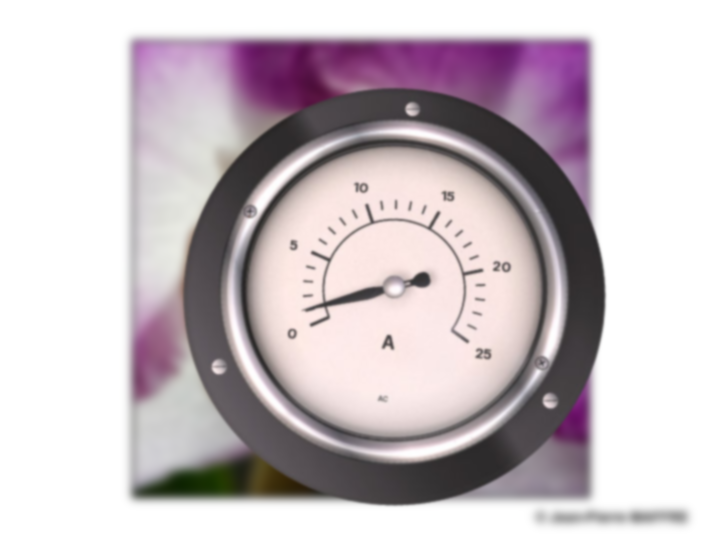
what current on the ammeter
1 A
